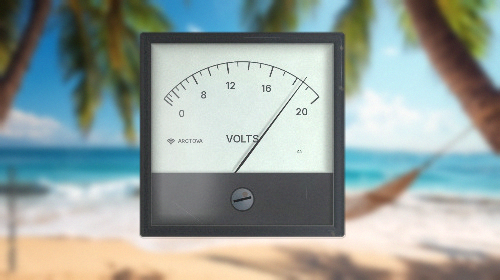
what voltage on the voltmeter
18.5 V
